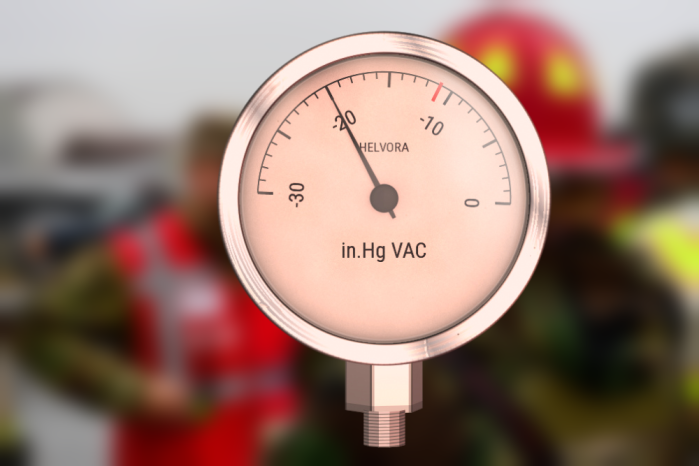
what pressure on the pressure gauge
-20 inHg
